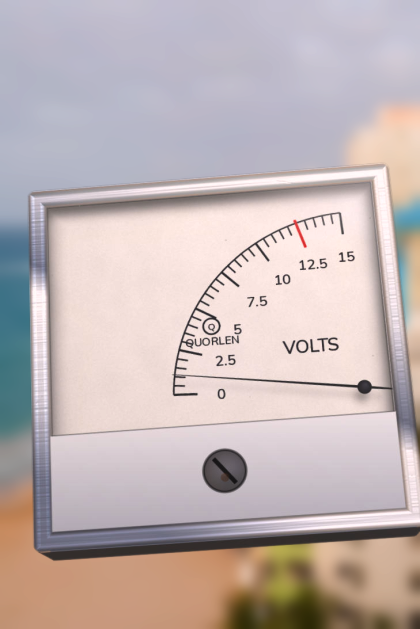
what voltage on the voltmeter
1 V
